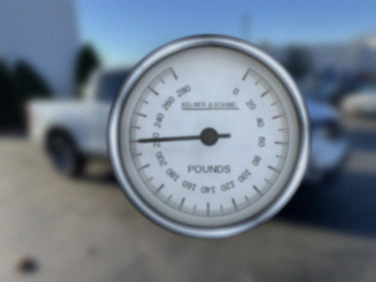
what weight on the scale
220 lb
